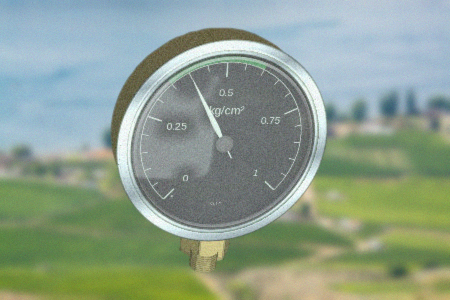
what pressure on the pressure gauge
0.4 kg/cm²
